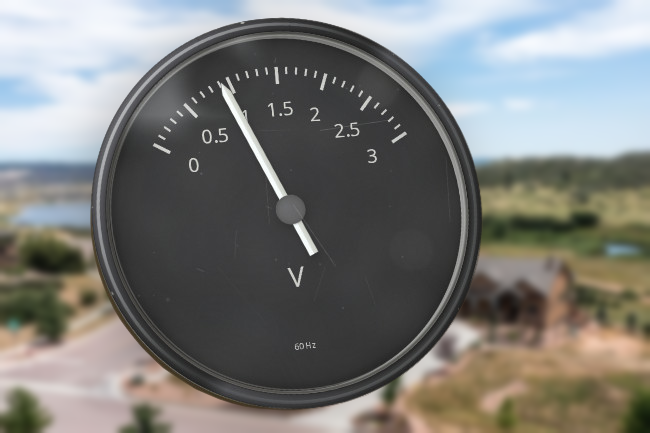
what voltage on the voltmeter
0.9 V
